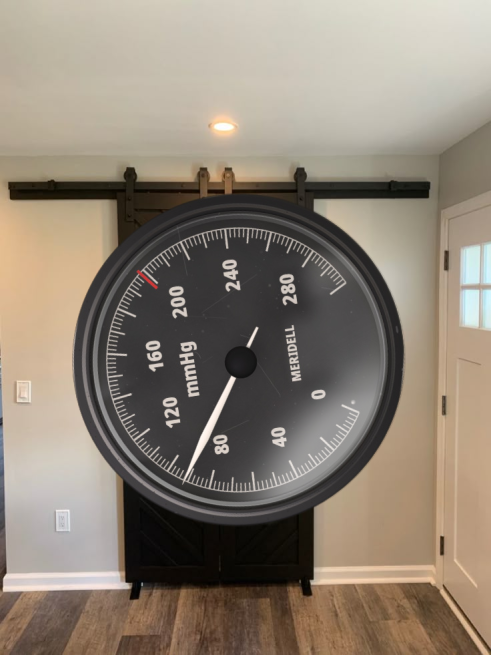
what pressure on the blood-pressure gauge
92 mmHg
